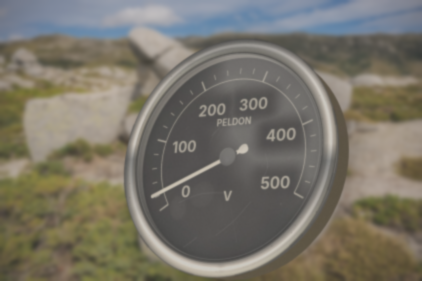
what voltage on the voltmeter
20 V
